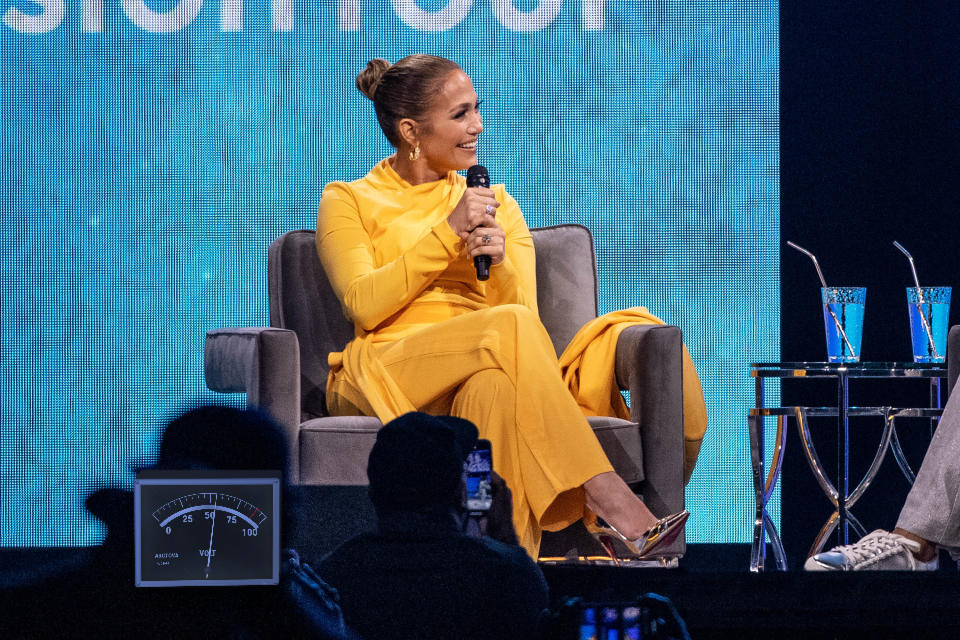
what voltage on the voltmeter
55 V
